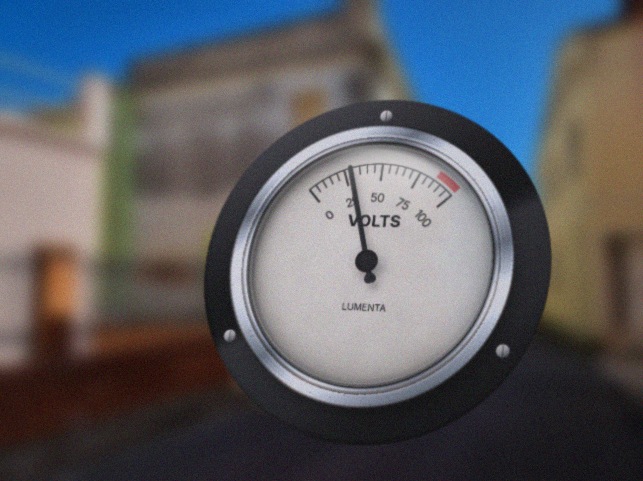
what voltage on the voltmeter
30 V
